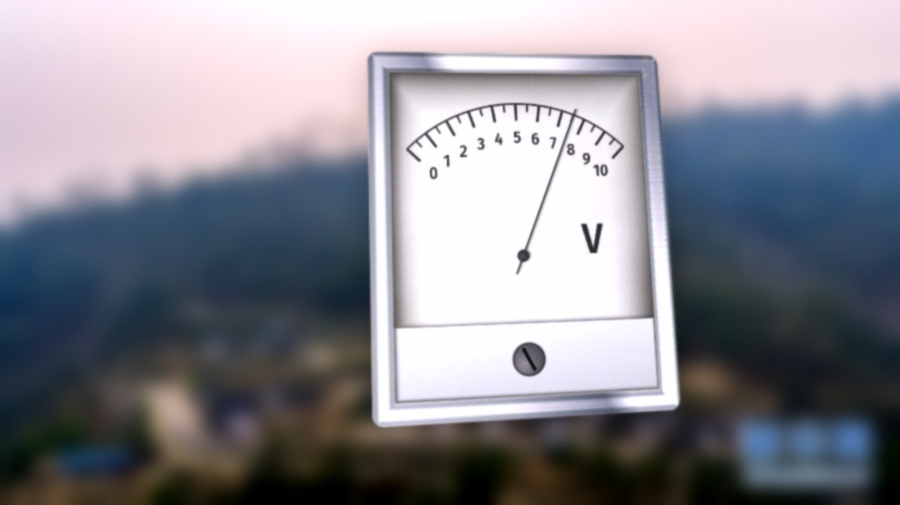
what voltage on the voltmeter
7.5 V
